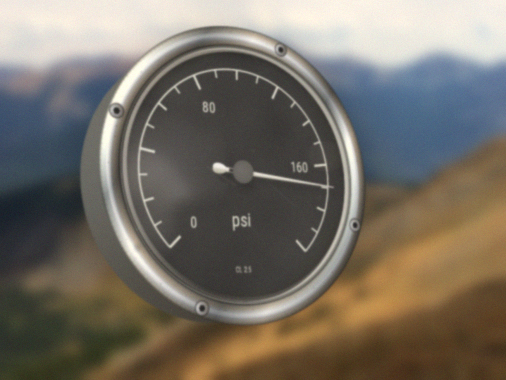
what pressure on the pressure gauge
170 psi
